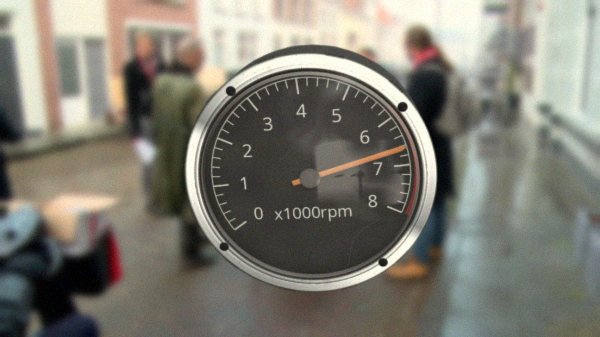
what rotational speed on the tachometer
6600 rpm
